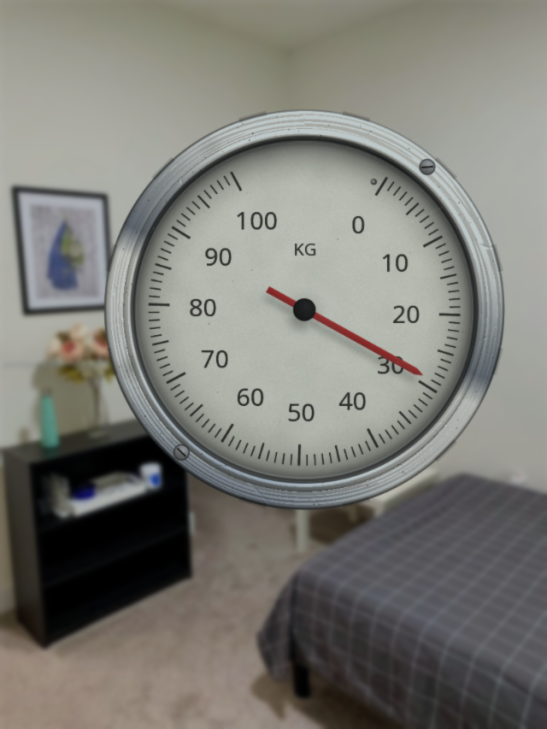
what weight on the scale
29 kg
